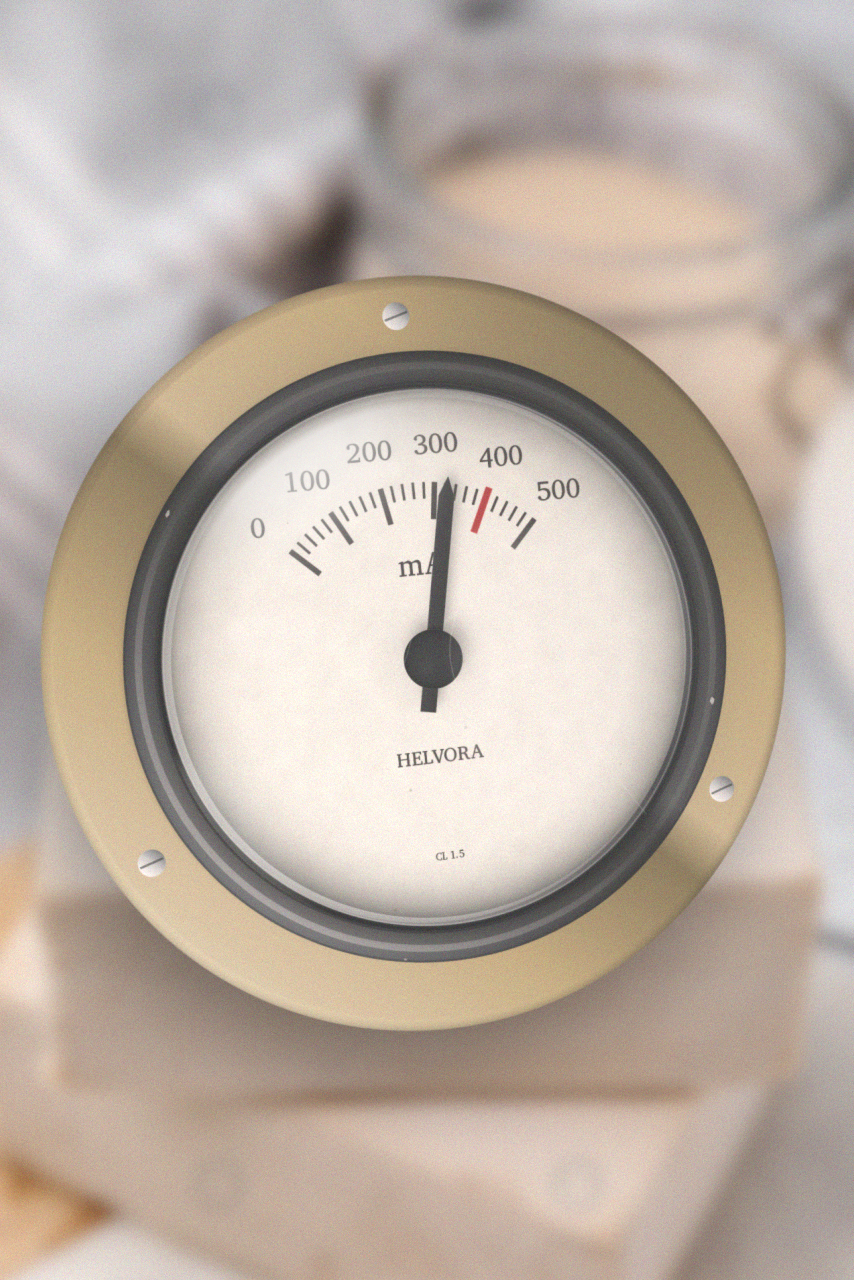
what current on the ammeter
320 mA
